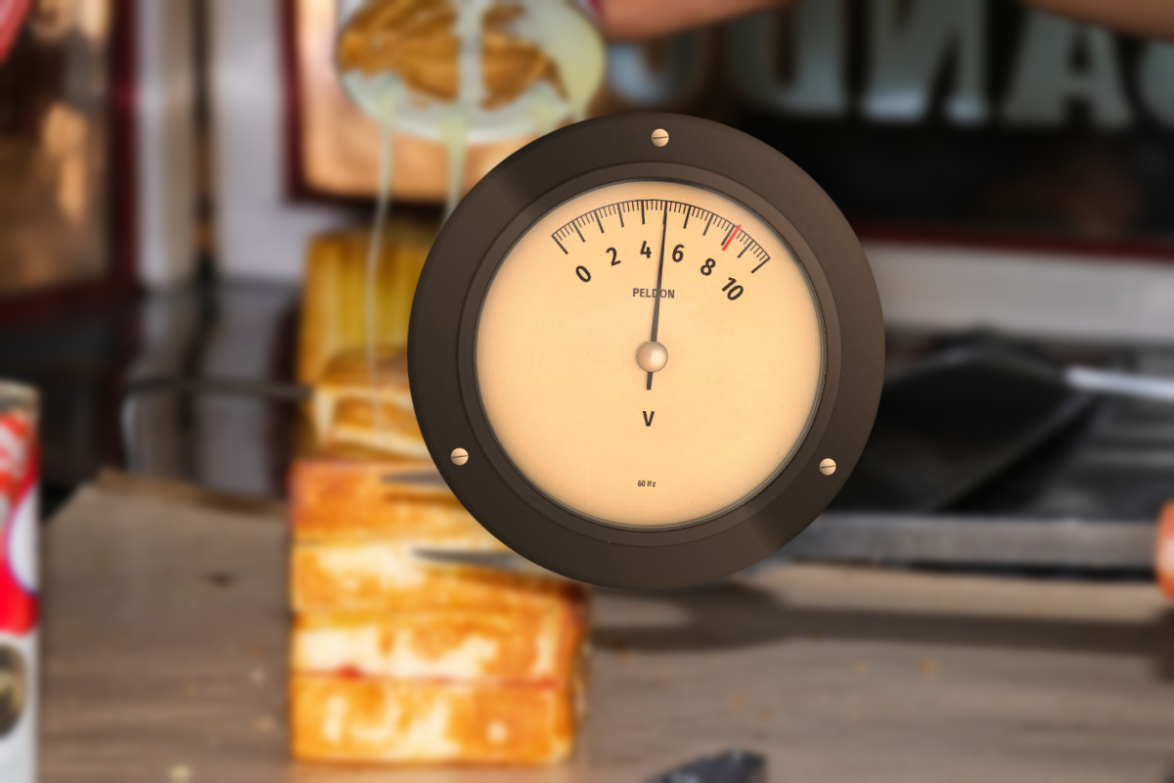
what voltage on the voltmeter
5 V
